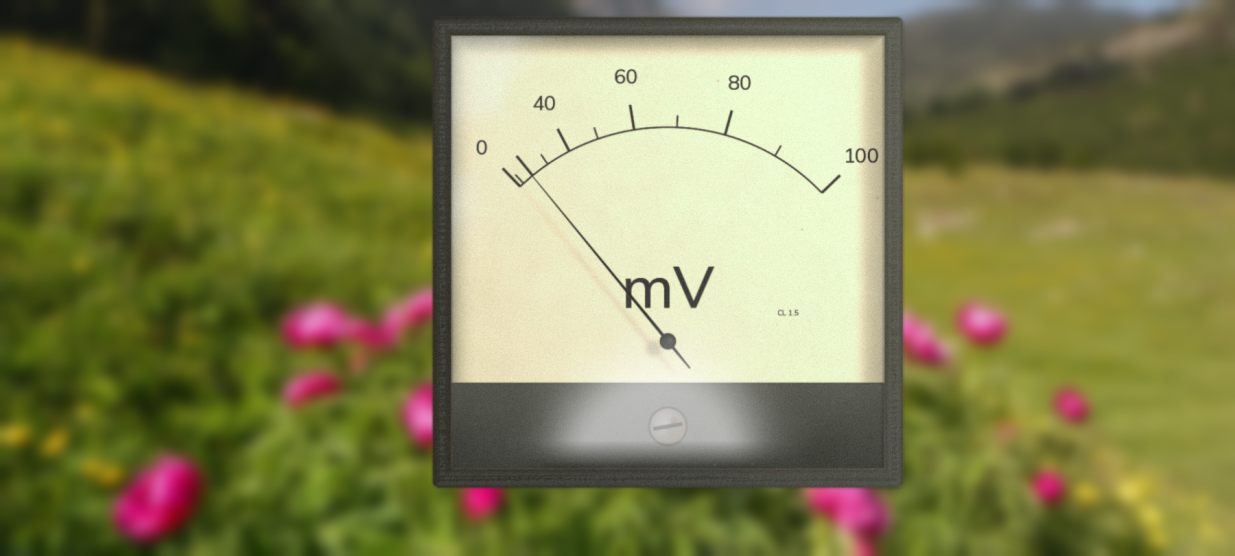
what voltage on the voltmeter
20 mV
